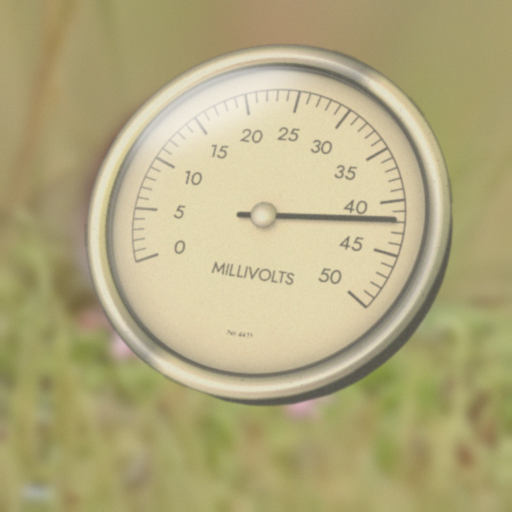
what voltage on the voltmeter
42 mV
